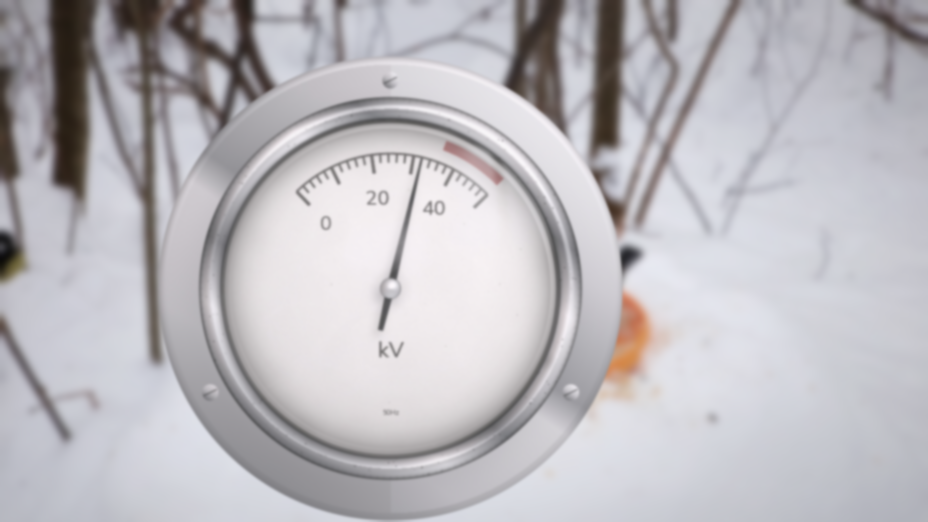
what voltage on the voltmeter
32 kV
